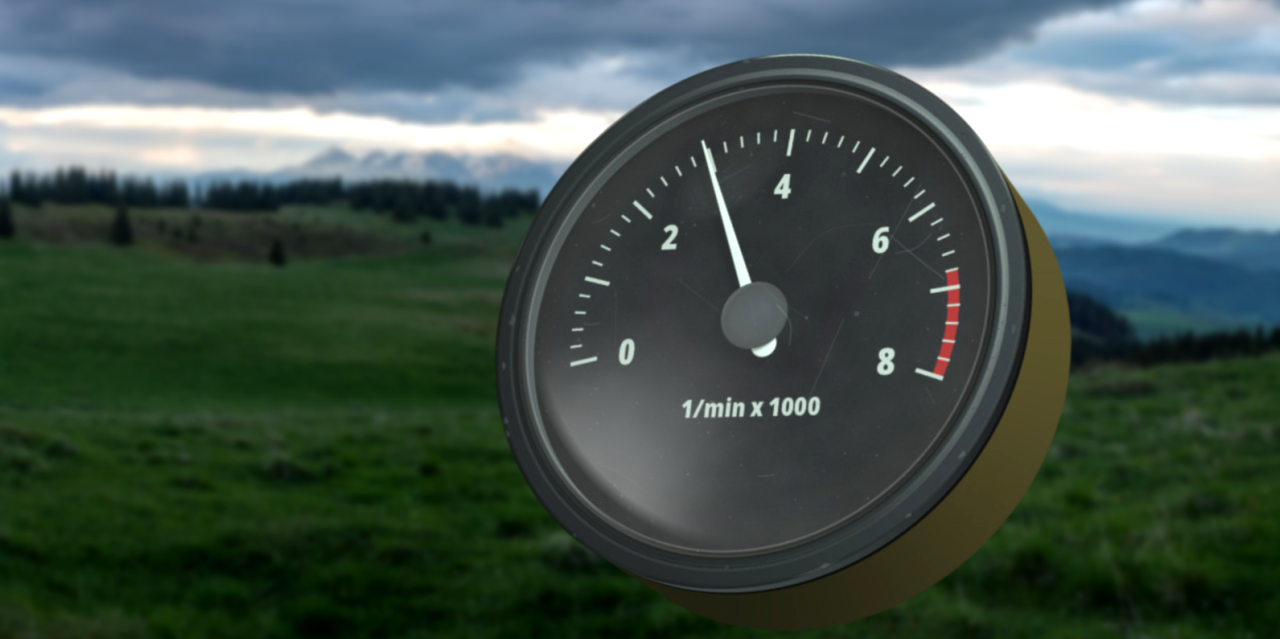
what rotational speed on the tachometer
3000 rpm
